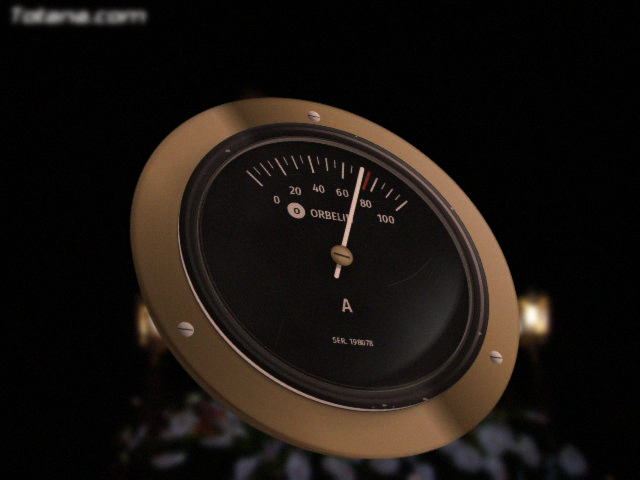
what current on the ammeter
70 A
